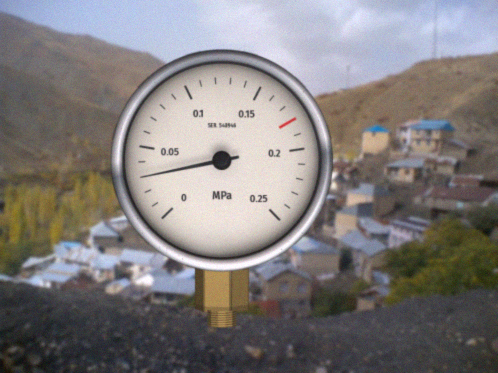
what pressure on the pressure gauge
0.03 MPa
